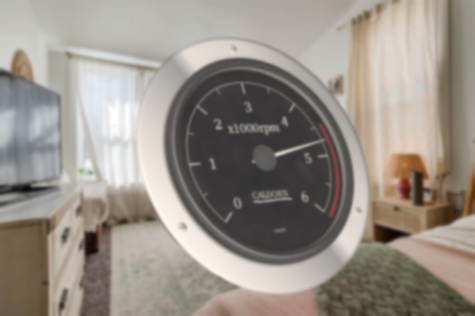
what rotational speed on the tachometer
4750 rpm
